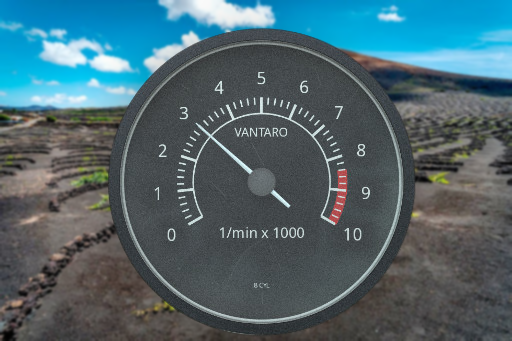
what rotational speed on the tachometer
3000 rpm
